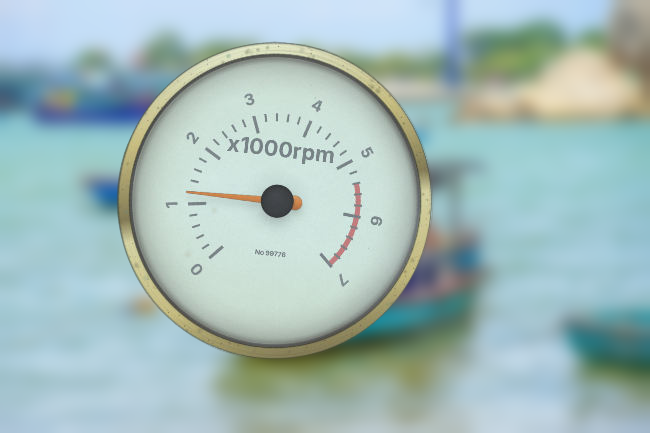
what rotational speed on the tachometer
1200 rpm
